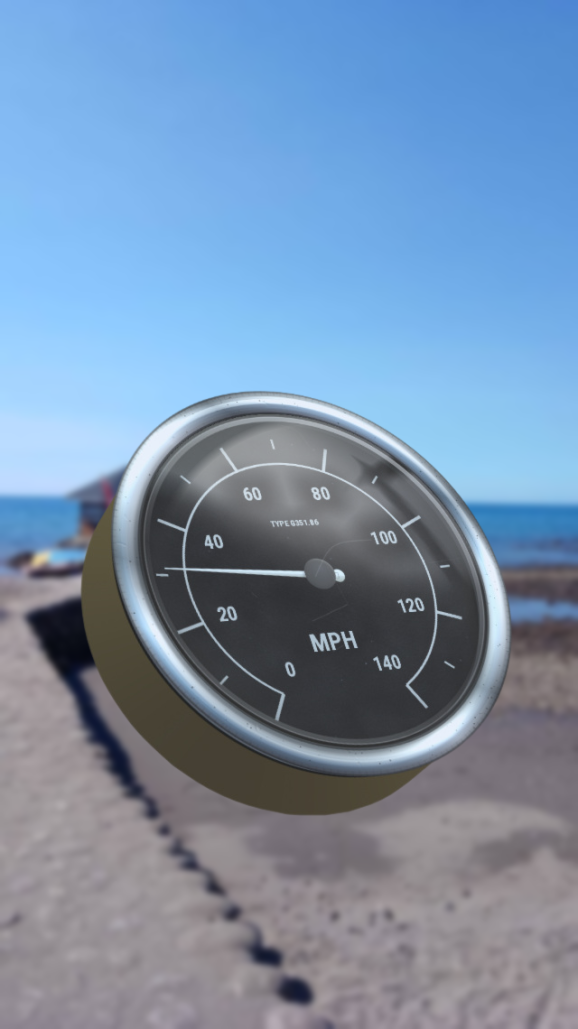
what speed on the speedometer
30 mph
